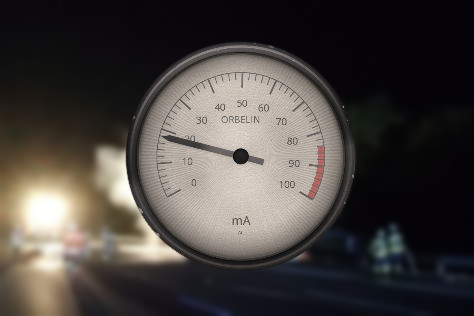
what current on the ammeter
18 mA
